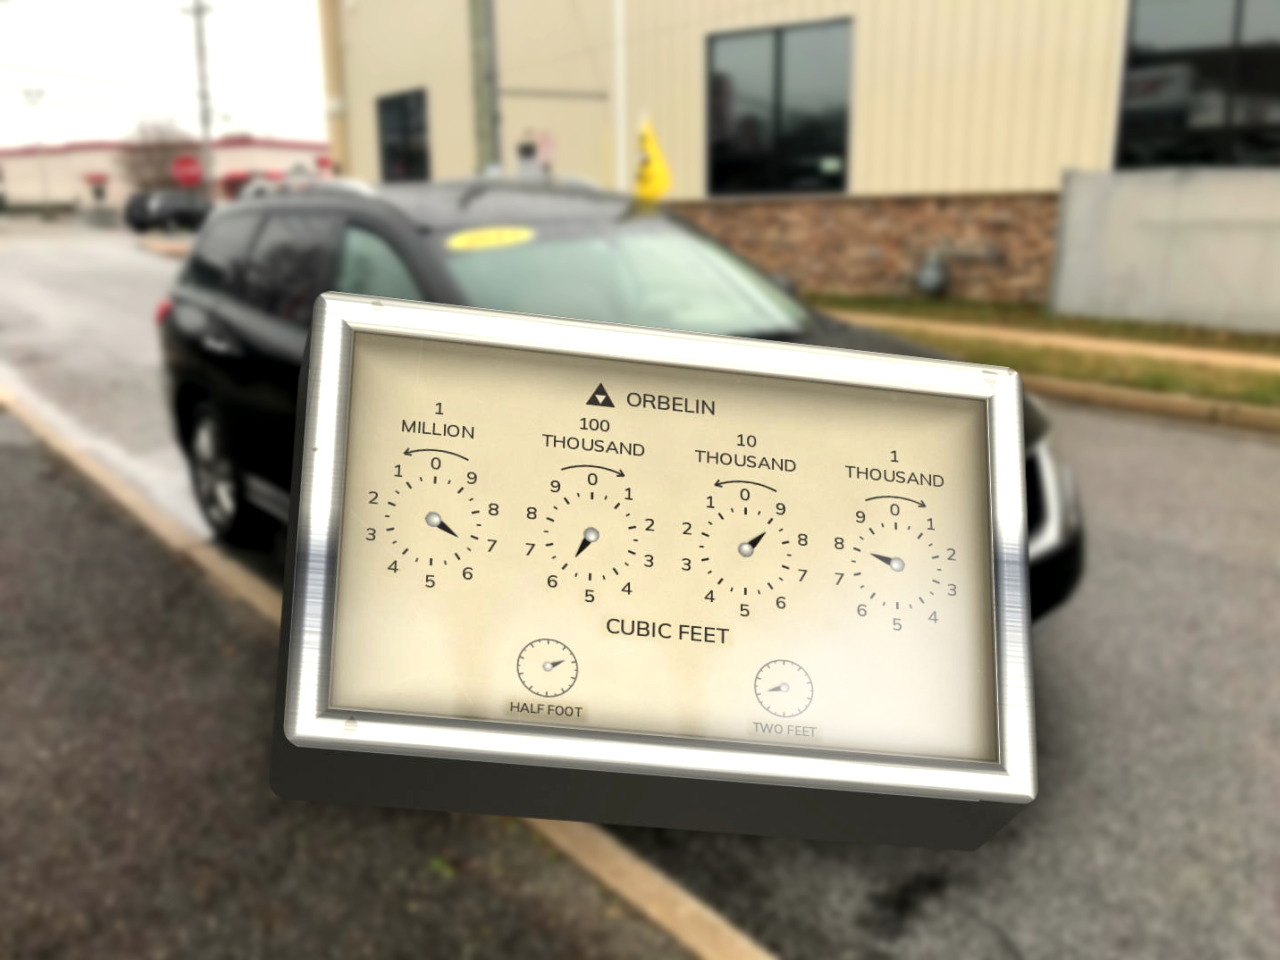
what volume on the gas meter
658800 ft³
